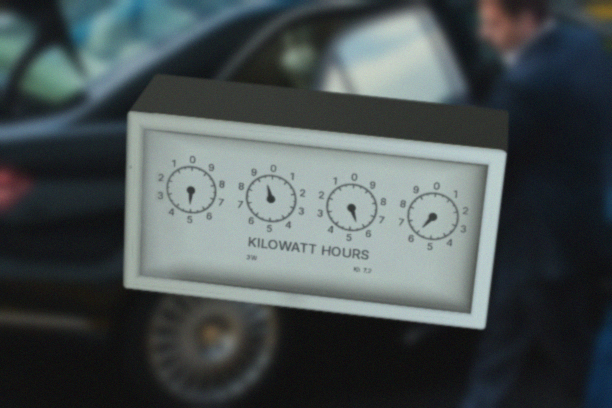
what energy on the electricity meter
4956 kWh
